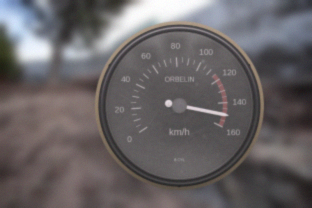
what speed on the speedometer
150 km/h
